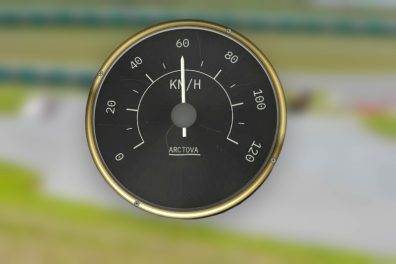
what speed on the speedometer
60 km/h
